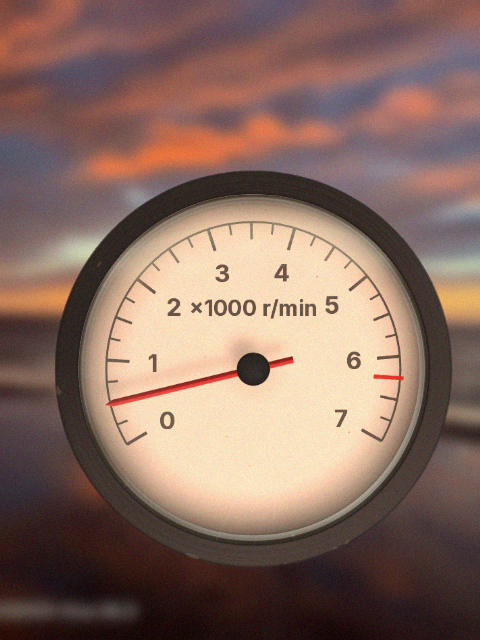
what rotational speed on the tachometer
500 rpm
